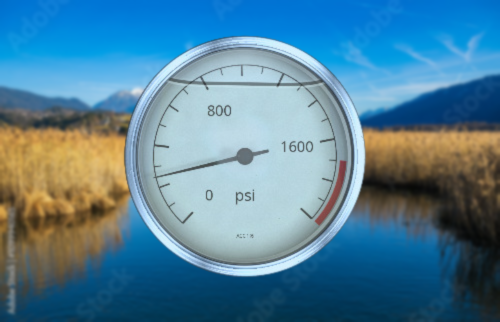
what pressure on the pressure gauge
250 psi
